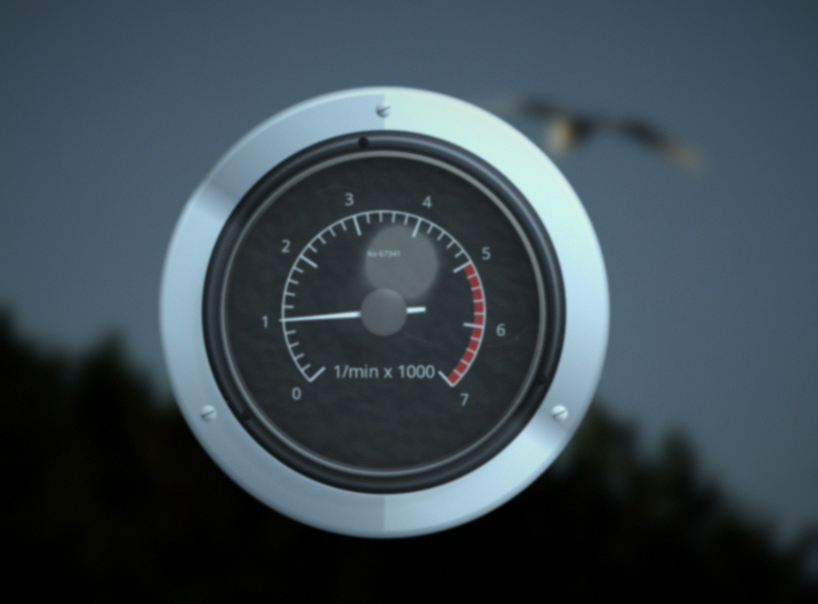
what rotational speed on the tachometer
1000 rpm
